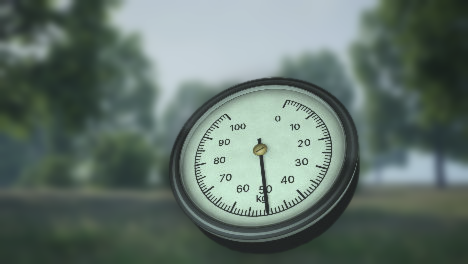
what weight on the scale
50 kg
